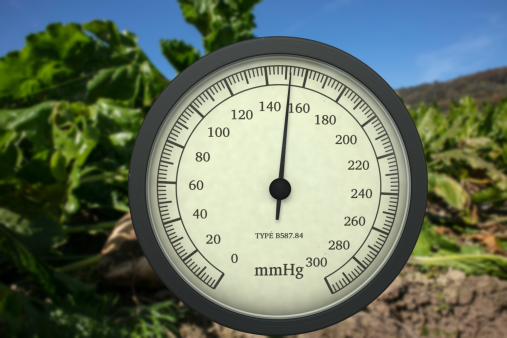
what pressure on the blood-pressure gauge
152 mmHg
